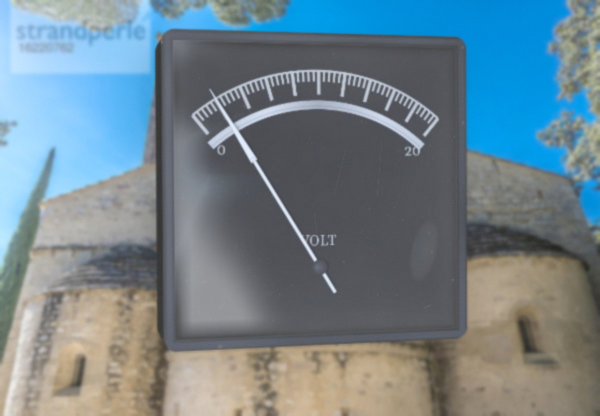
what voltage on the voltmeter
2 V
